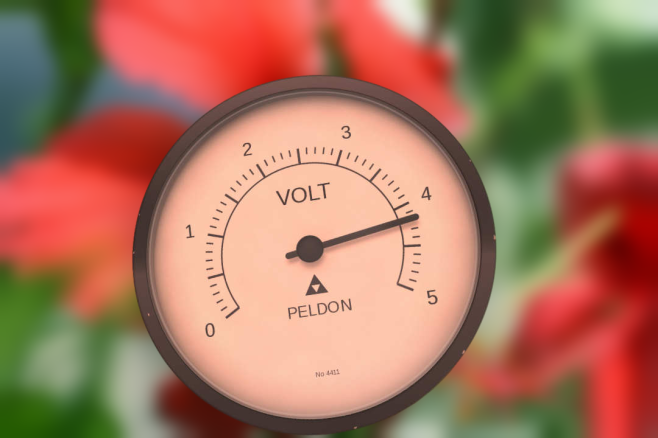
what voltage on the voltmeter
4.2 V
